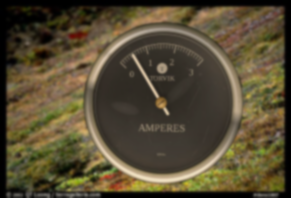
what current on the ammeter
0.5 A
